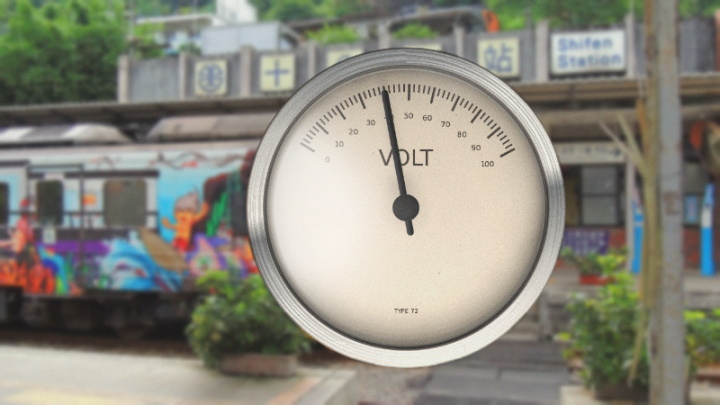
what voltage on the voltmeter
40 V
